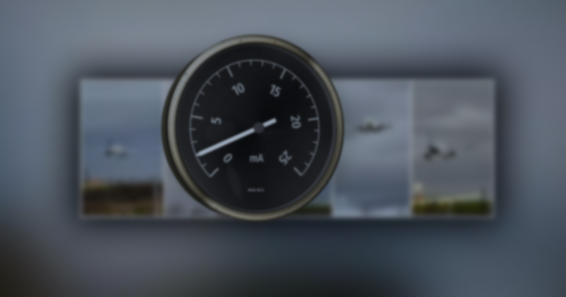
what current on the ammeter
2 mA
